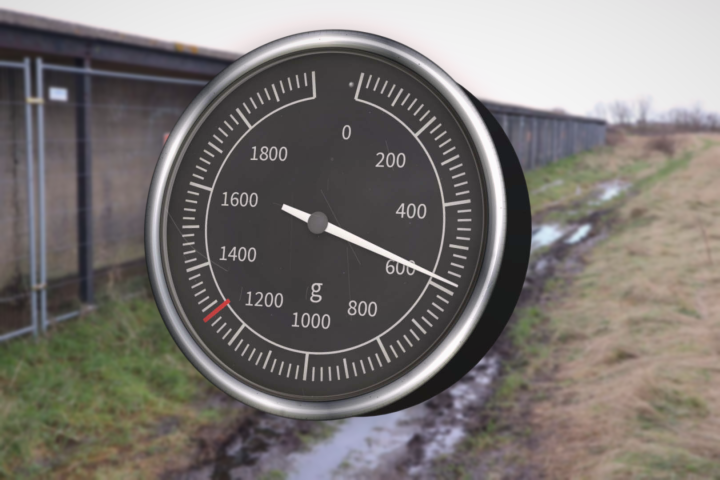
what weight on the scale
580 g
